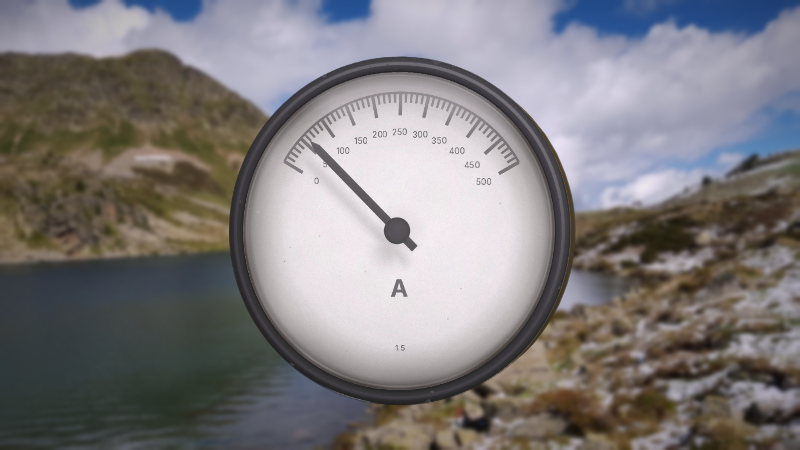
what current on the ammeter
60 A
